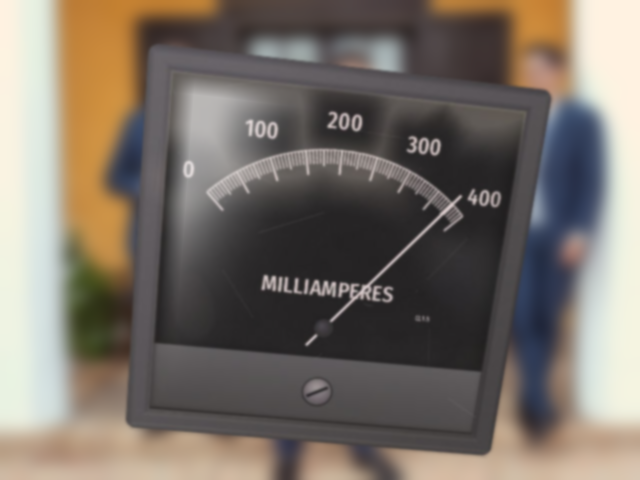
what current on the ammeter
375 mA
